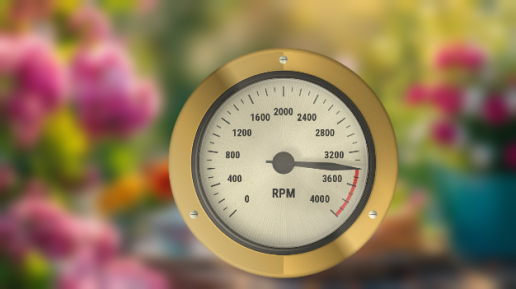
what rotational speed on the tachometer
3400 rpm
